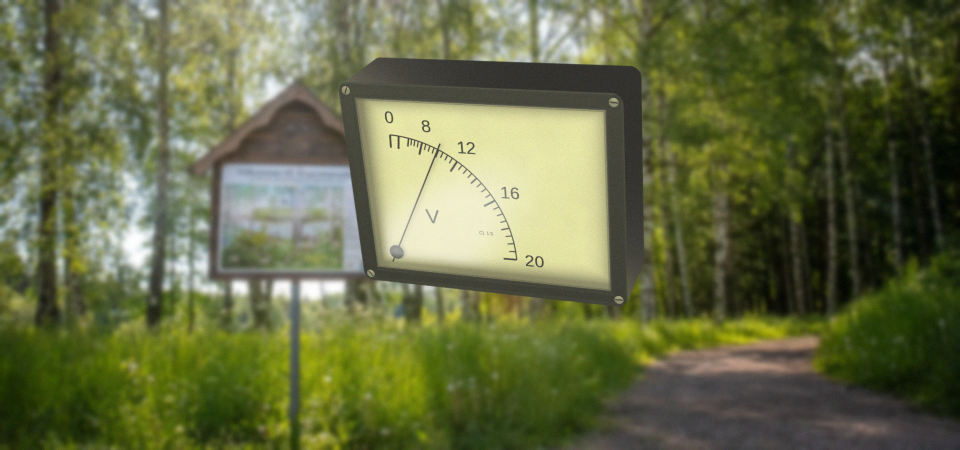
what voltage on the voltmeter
10 V
